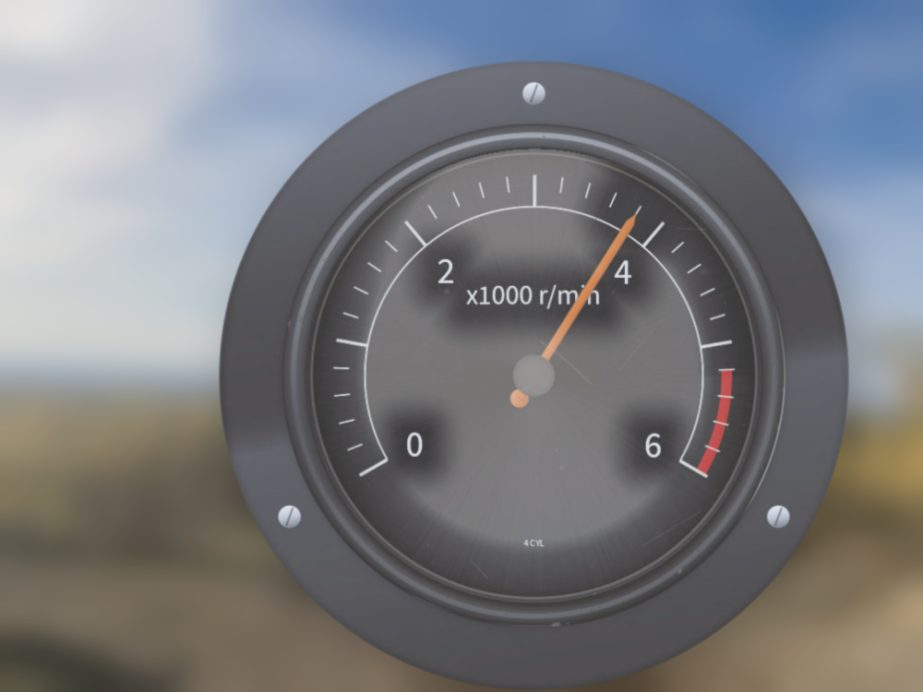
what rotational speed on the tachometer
3800 rpm
